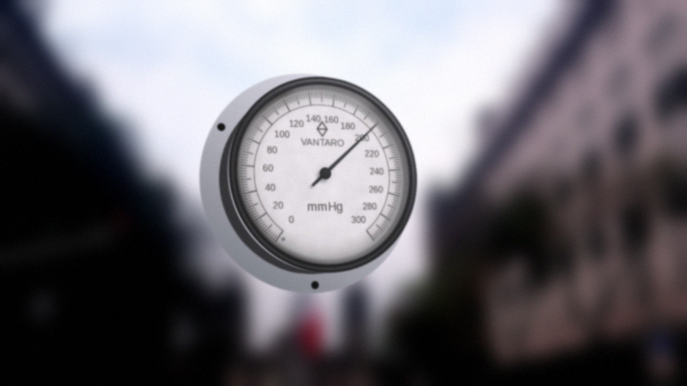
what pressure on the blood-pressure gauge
200 mmHg
